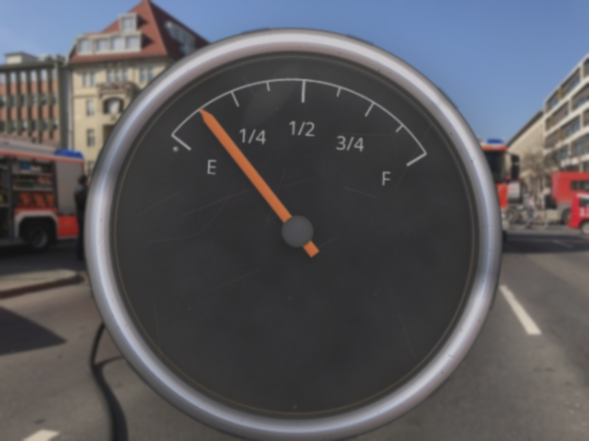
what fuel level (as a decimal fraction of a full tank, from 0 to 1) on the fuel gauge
0.125
